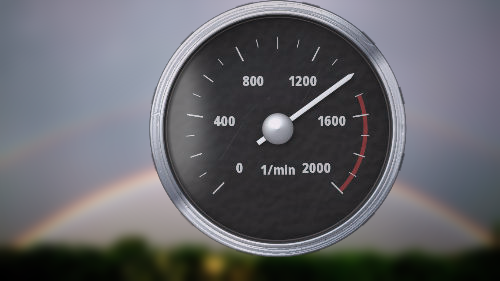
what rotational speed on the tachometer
1400 rpm
